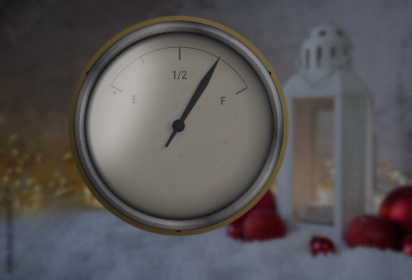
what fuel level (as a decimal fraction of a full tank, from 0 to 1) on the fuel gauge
0.75
